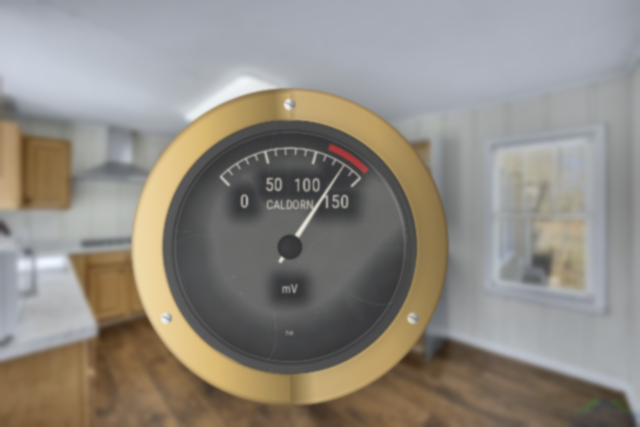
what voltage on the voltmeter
130 mV
